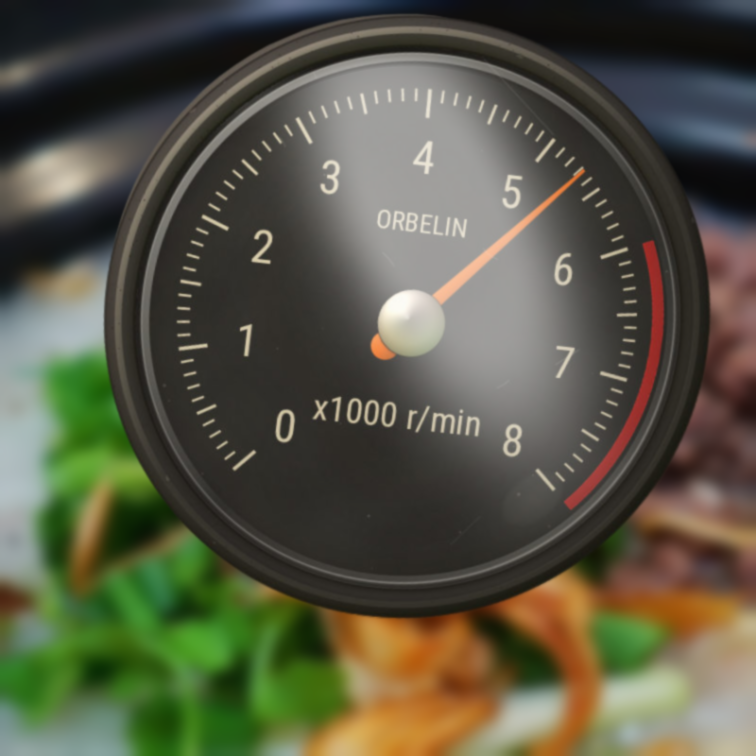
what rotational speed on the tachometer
5300 rpm
